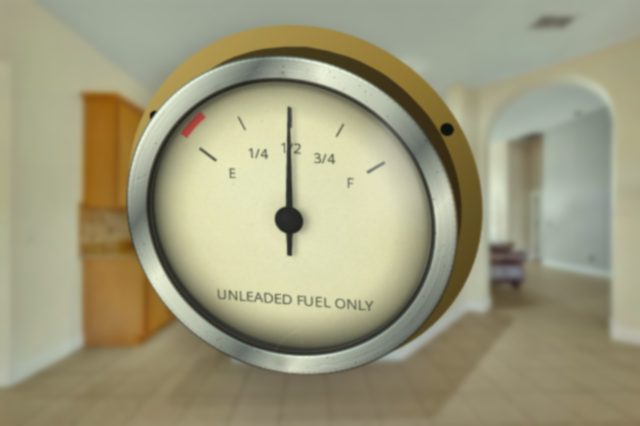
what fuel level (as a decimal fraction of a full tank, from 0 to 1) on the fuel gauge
0.5
